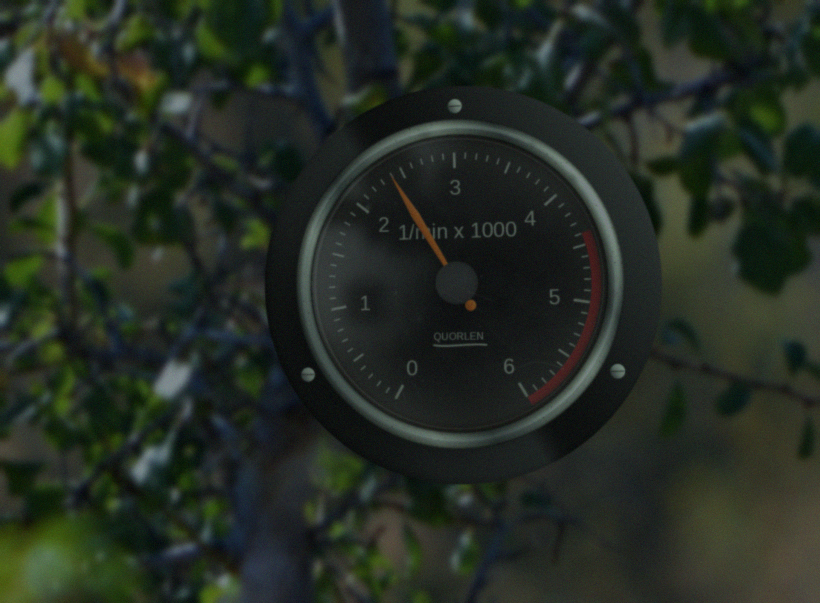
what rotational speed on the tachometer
2400 rpm
